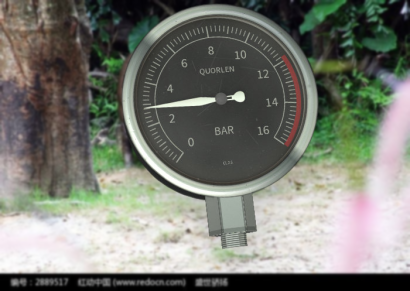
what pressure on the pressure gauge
2.8 bar
